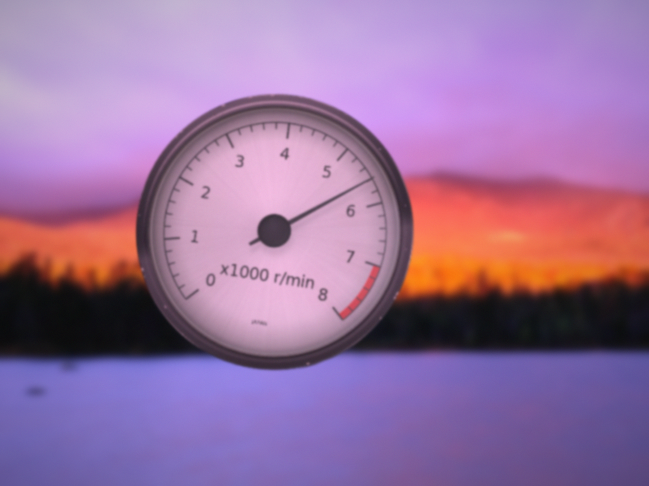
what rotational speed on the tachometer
5600 rpm
